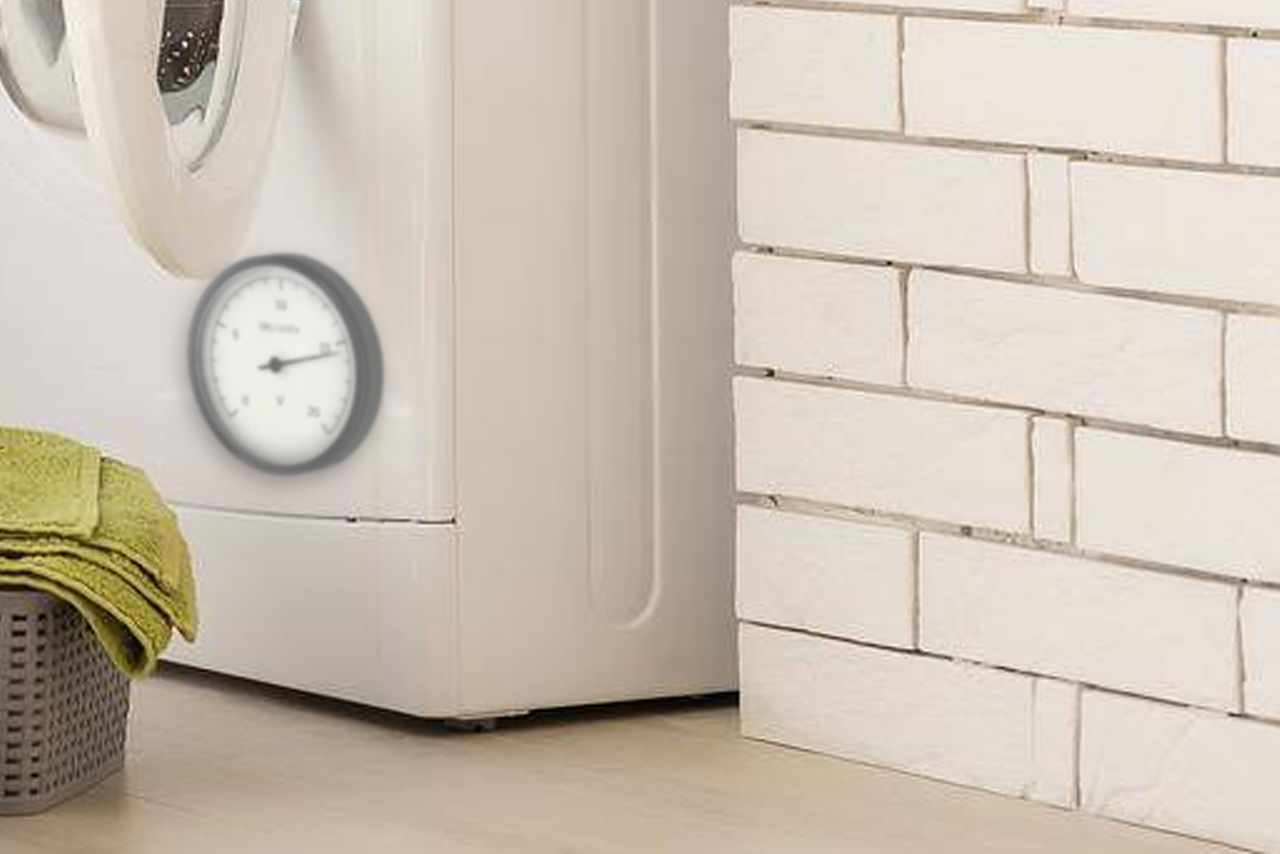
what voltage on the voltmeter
15.5 V
